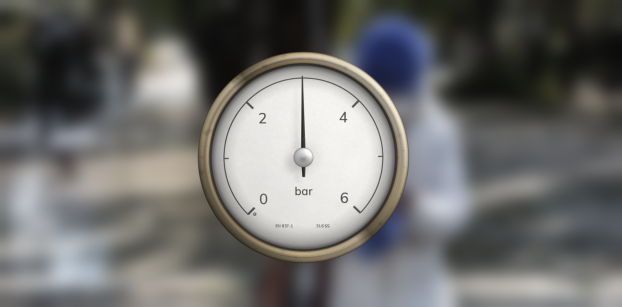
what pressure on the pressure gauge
3 bar
